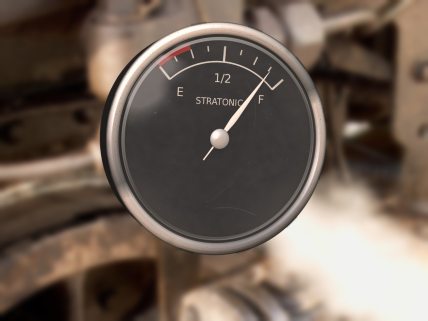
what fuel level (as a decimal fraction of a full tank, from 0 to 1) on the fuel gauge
0.875
